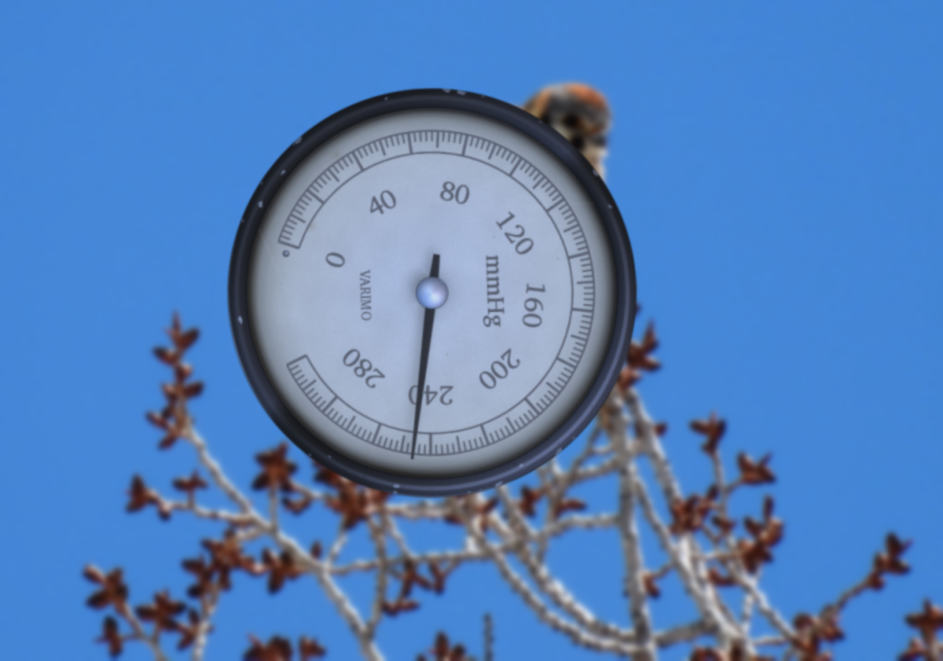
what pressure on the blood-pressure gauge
246 mmHg
